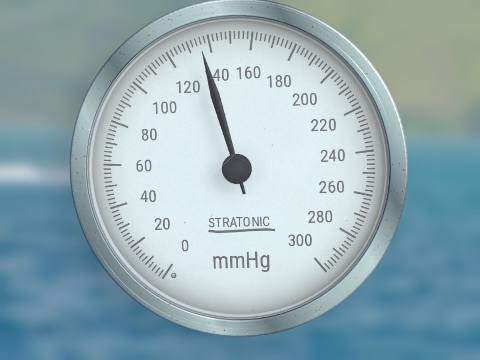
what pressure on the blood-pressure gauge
136 mmHg
